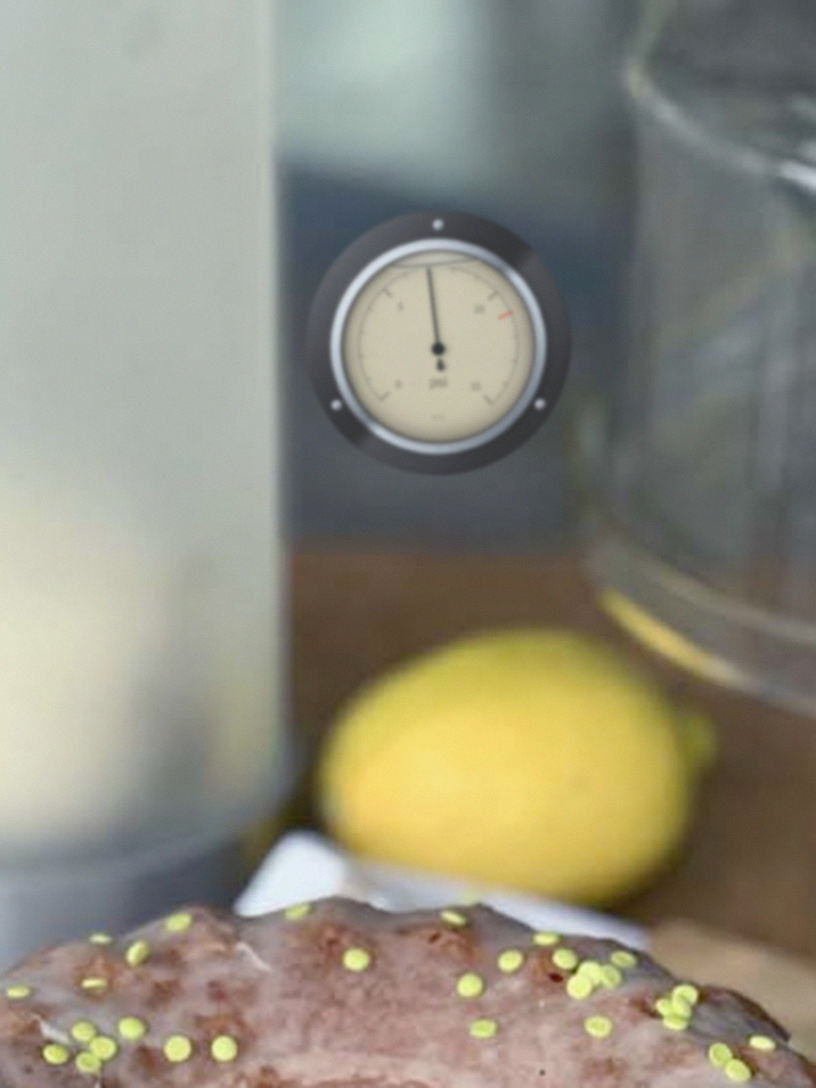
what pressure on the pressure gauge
7 psi
